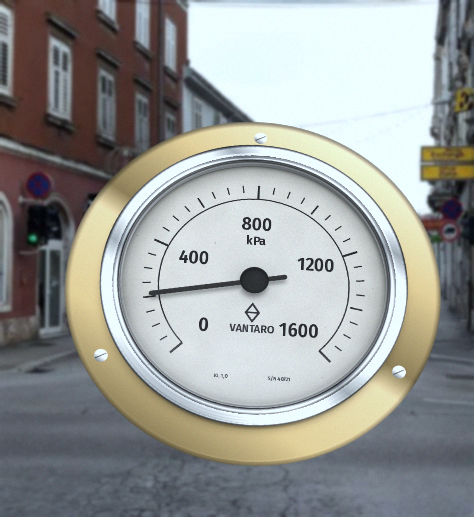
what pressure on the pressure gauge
200 kPa
